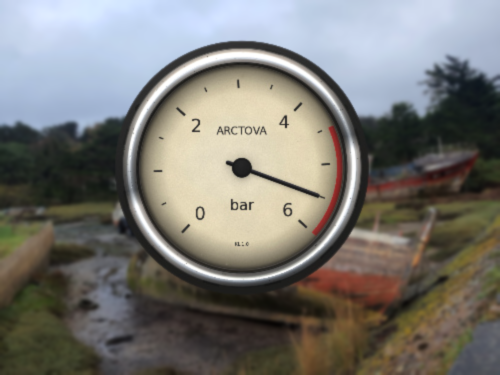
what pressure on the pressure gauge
5.5 bar
